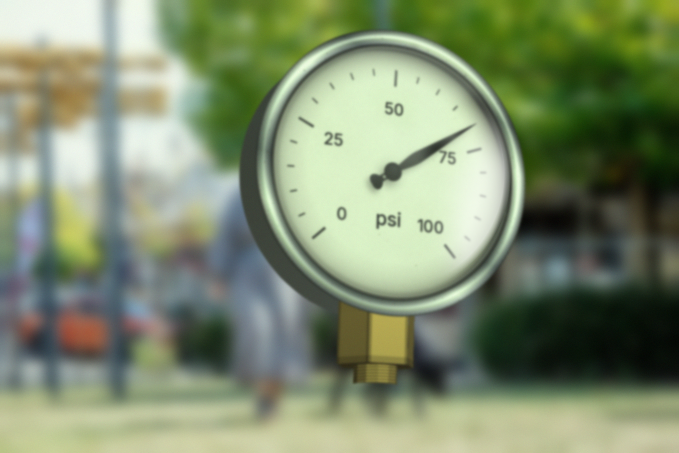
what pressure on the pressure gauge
70 psi
